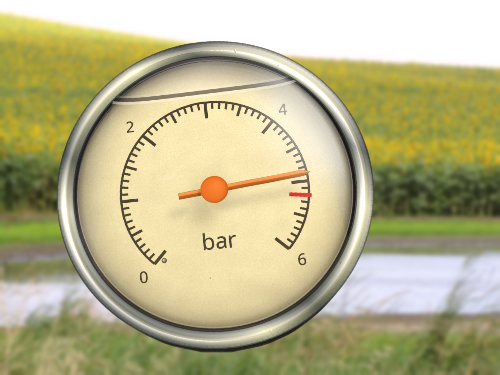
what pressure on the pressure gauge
4.9 bar
